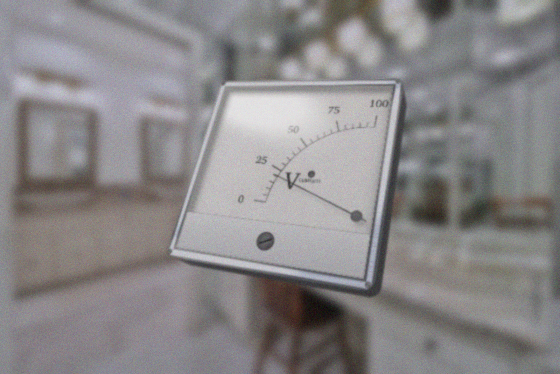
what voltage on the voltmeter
20 V
